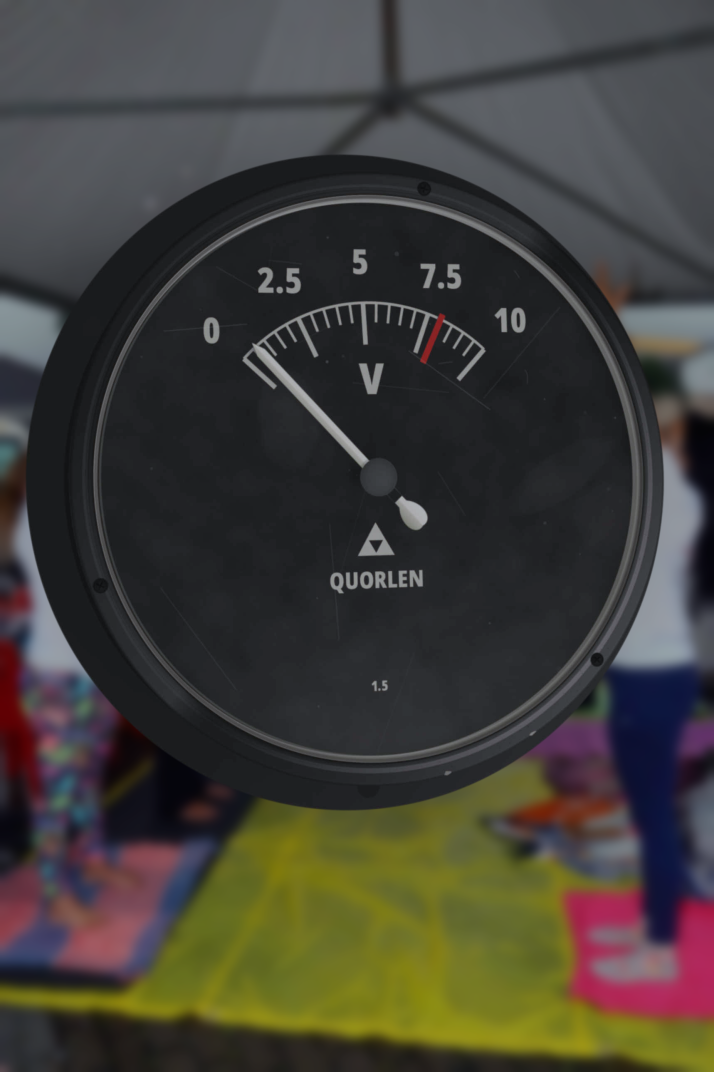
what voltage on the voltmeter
0.5 V
